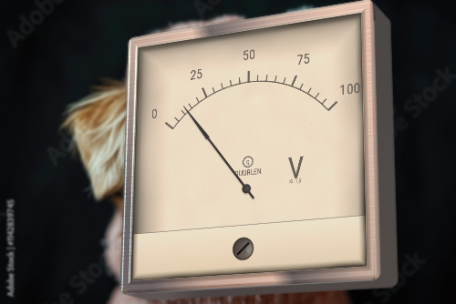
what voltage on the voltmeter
12.5 V
